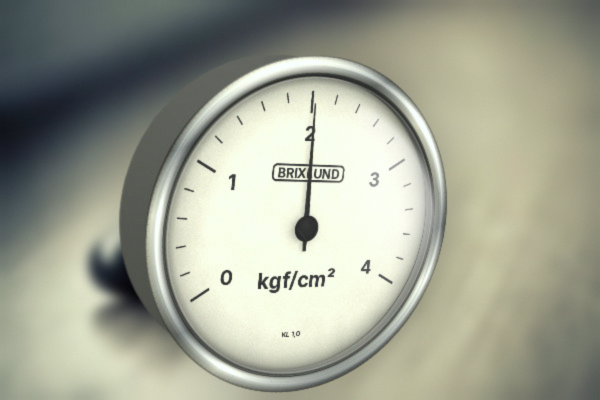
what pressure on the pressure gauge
2 kg/cm²
